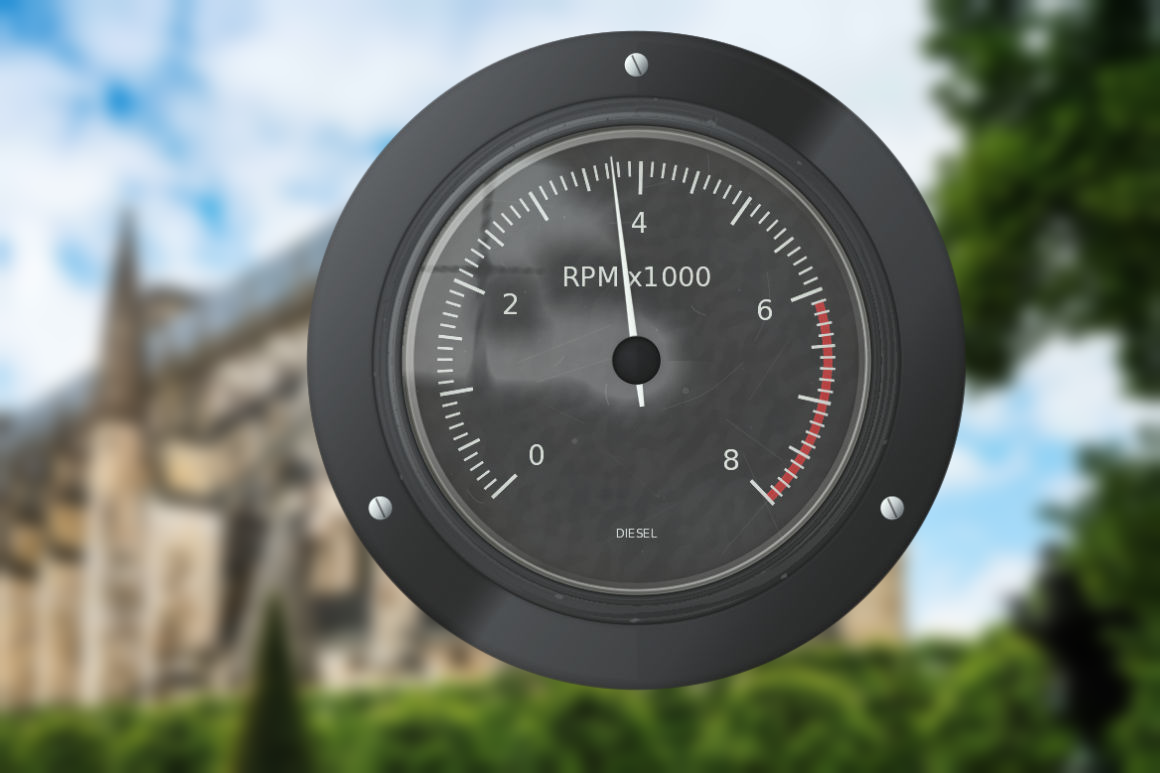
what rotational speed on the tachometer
3750 rpm
